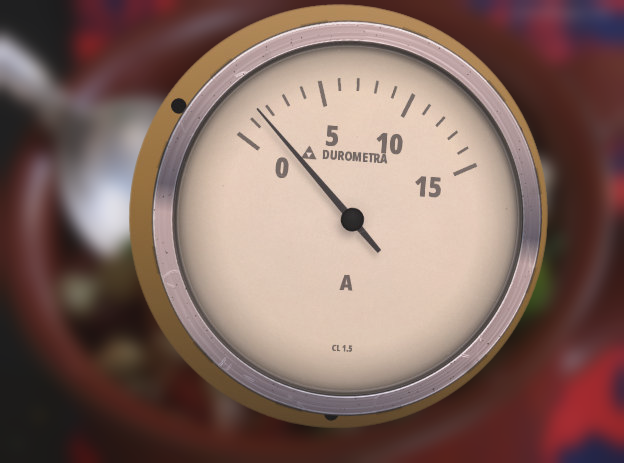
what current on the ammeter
1.5 A
